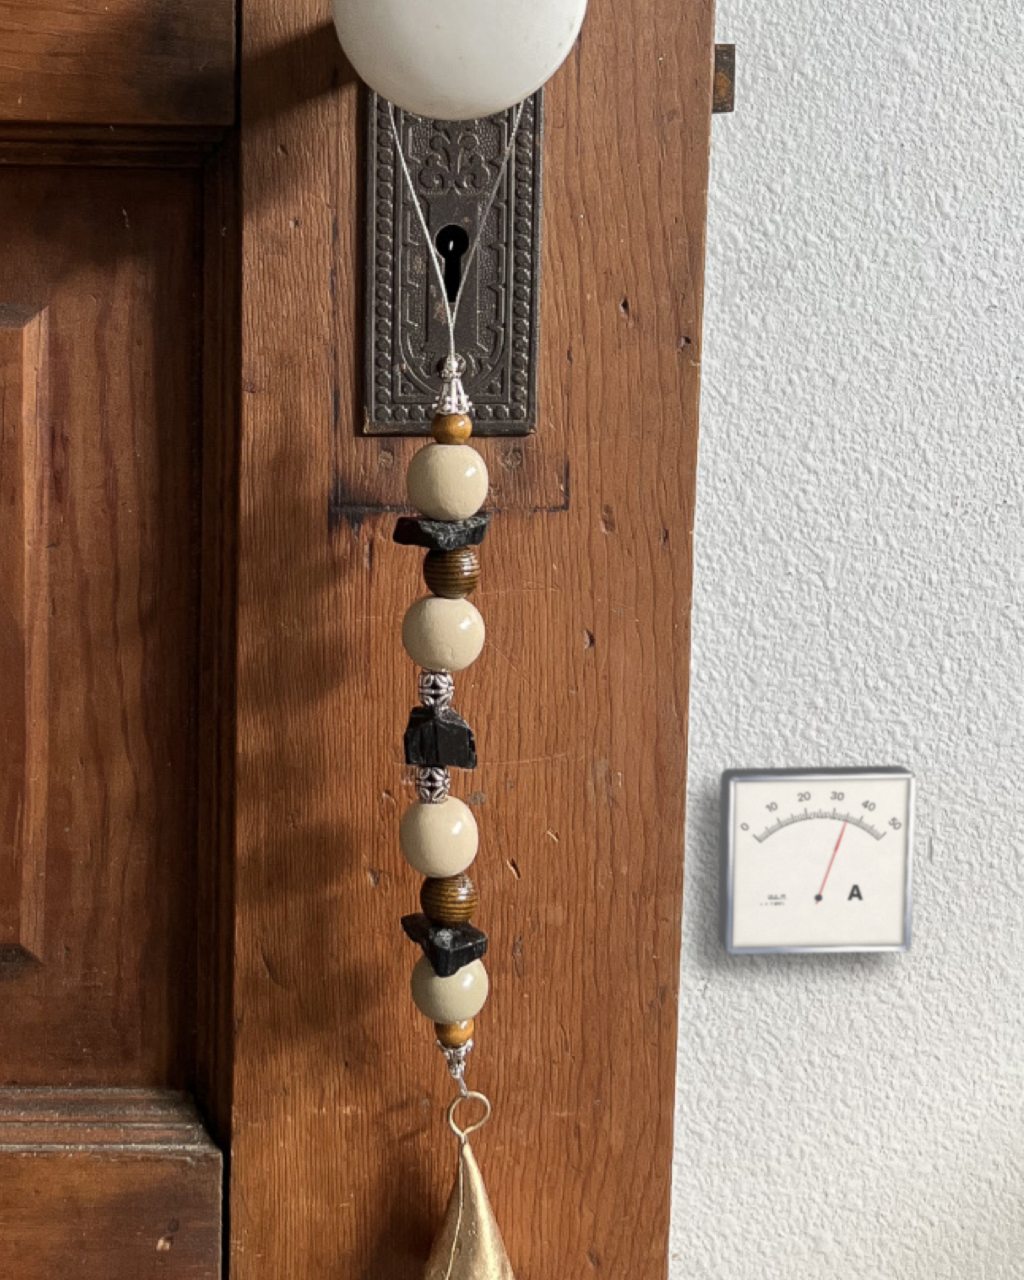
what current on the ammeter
35 A
